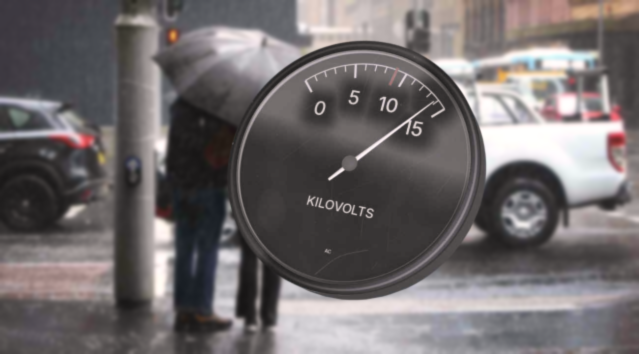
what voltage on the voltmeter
14 kV
